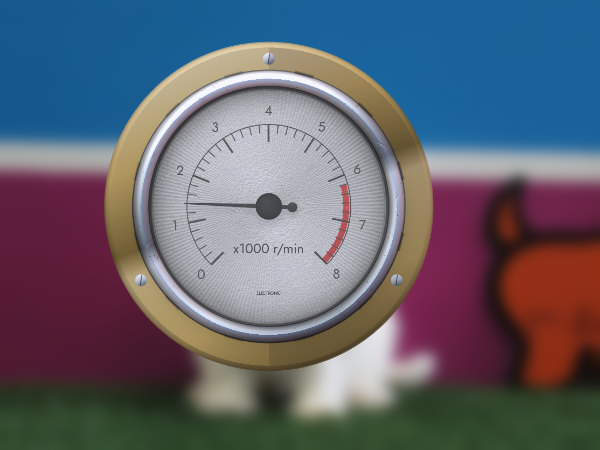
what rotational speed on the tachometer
1400 rpm
